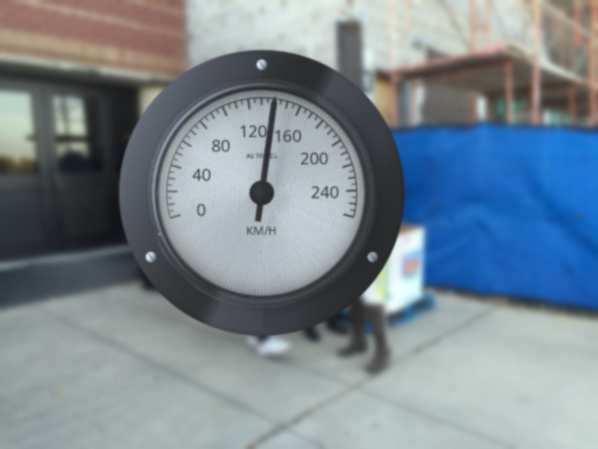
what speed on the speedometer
140 km/h
